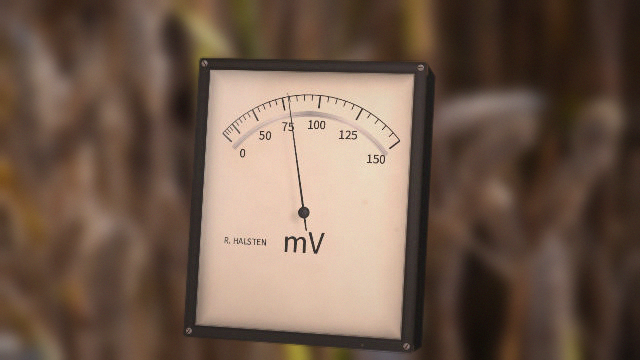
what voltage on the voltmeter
80 mV
